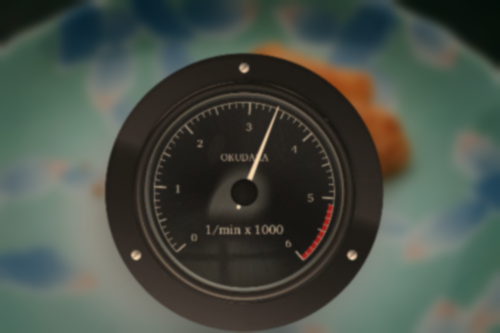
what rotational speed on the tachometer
3400 rpm
